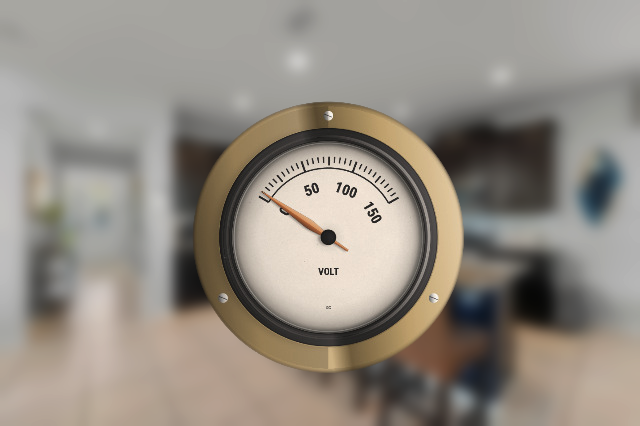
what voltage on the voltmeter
5 V
